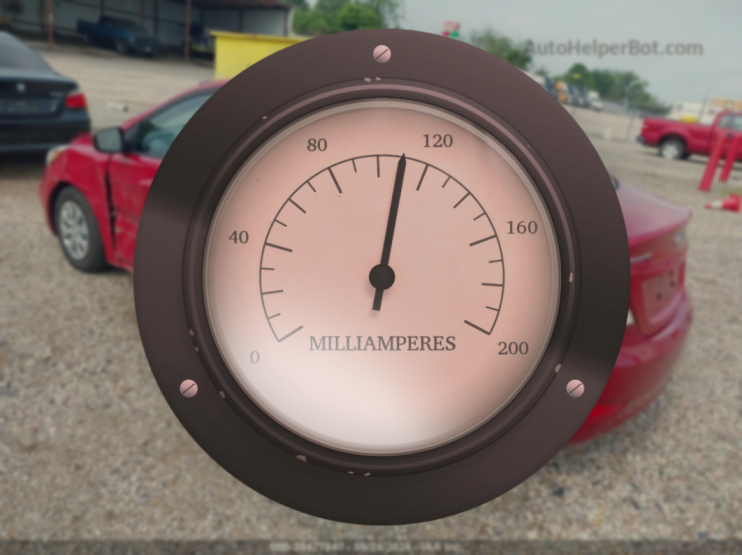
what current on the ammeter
110 mA
